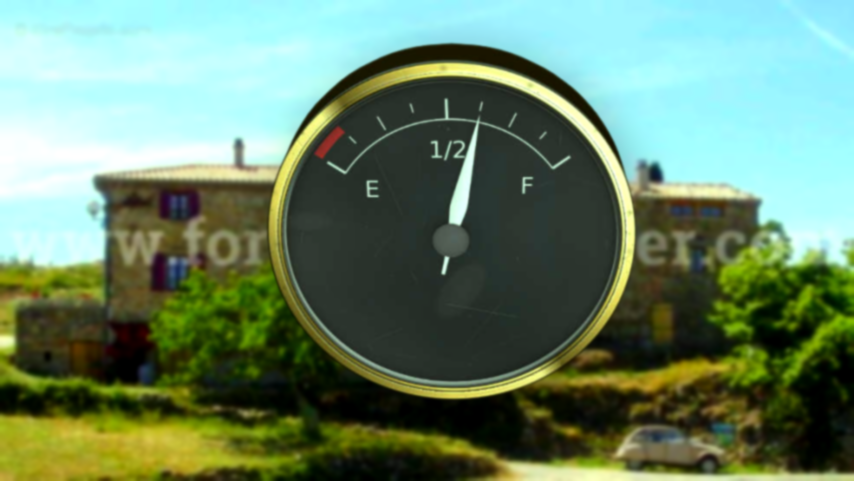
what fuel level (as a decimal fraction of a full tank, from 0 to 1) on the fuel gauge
0.625
